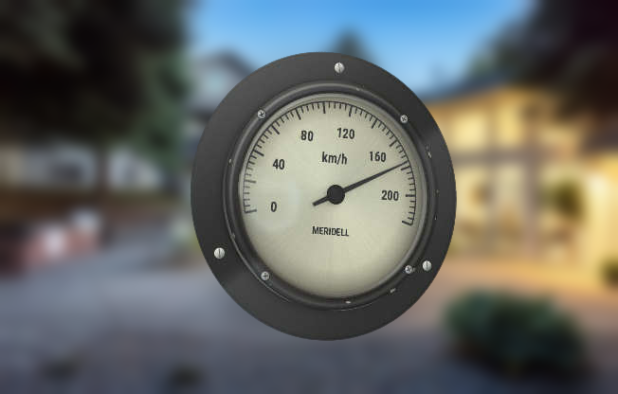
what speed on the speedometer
176 km/h
